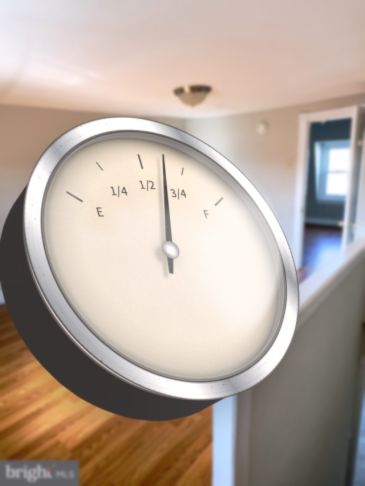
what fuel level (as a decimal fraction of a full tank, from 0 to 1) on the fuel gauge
0.625
